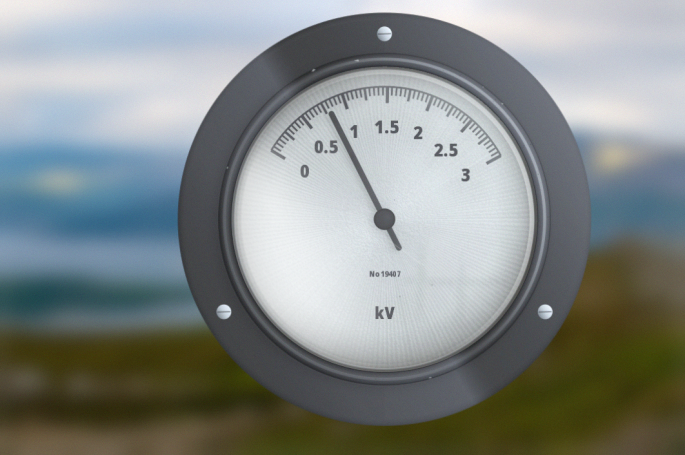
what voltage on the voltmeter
0.8 kV
